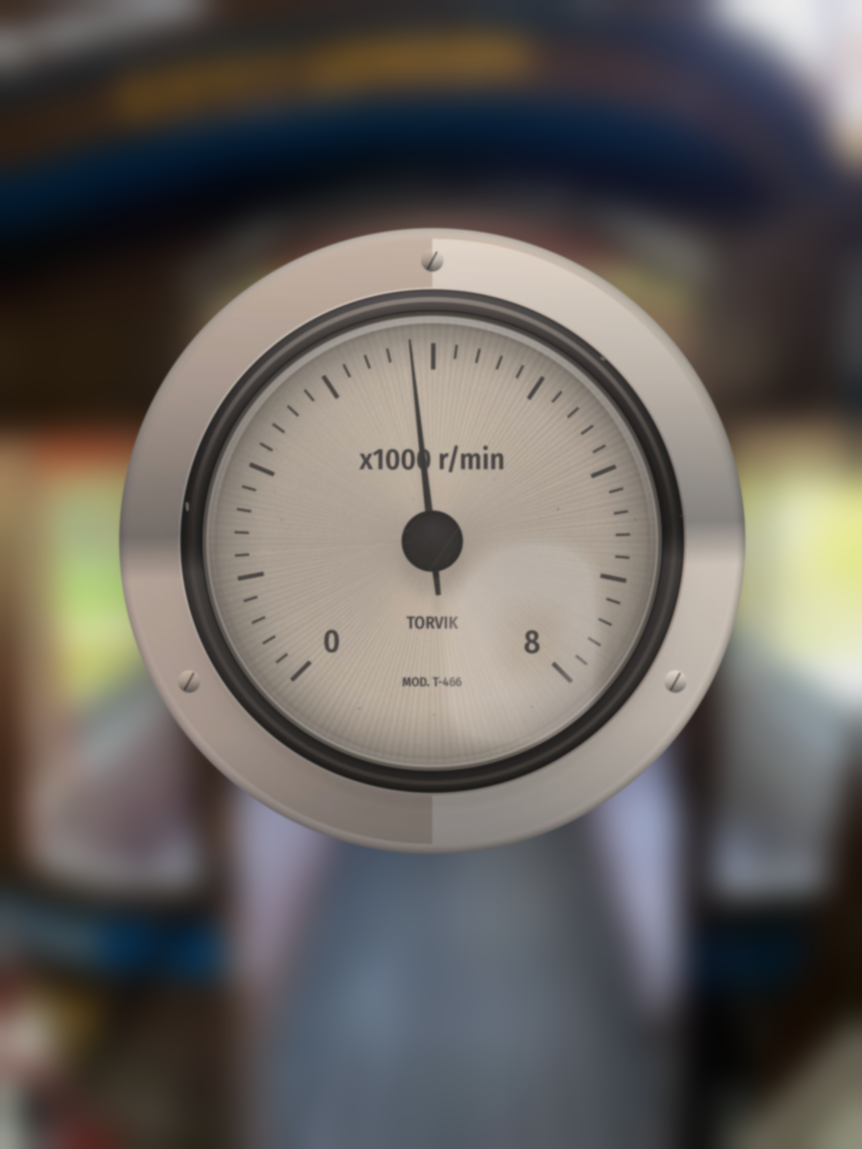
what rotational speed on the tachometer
3800 rpm
